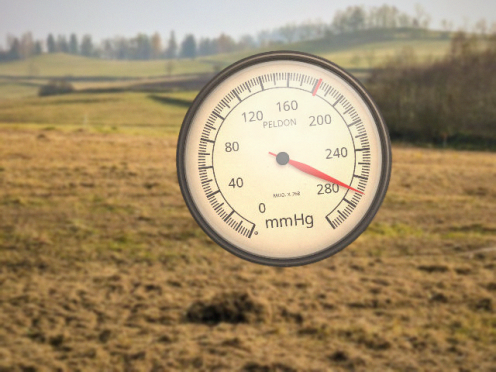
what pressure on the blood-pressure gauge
270 mmHg
